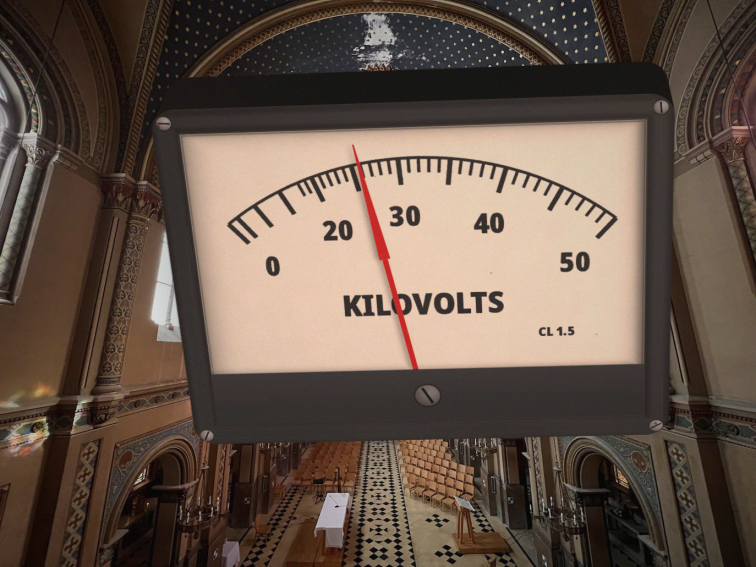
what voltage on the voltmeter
26 kV
